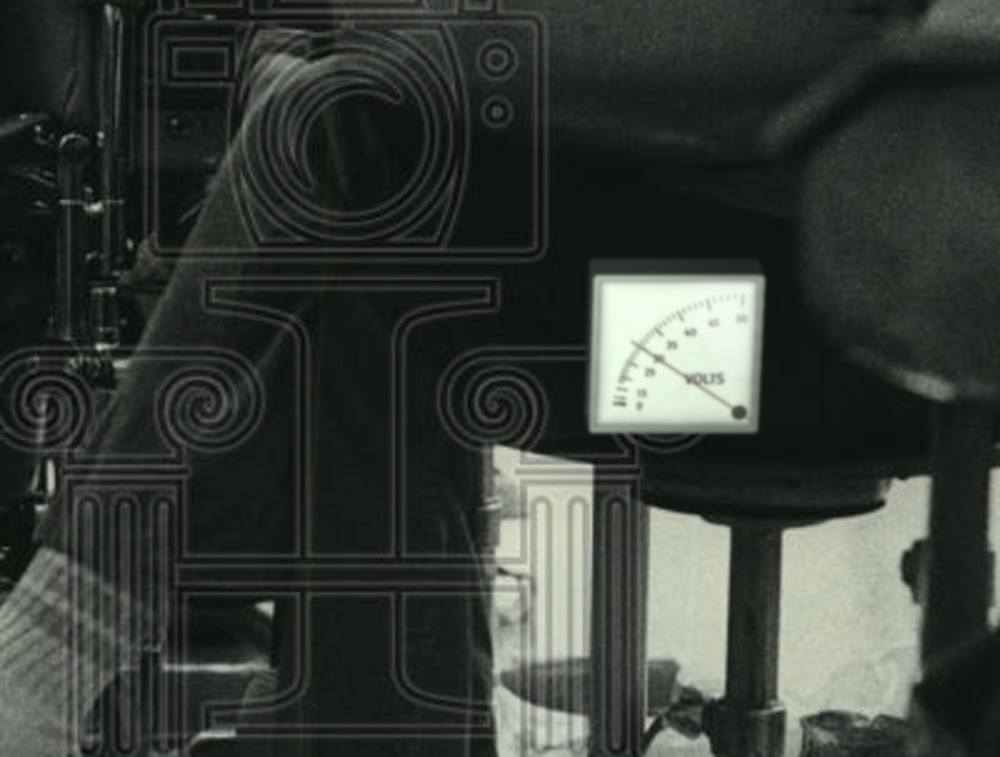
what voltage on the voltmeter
30 V
